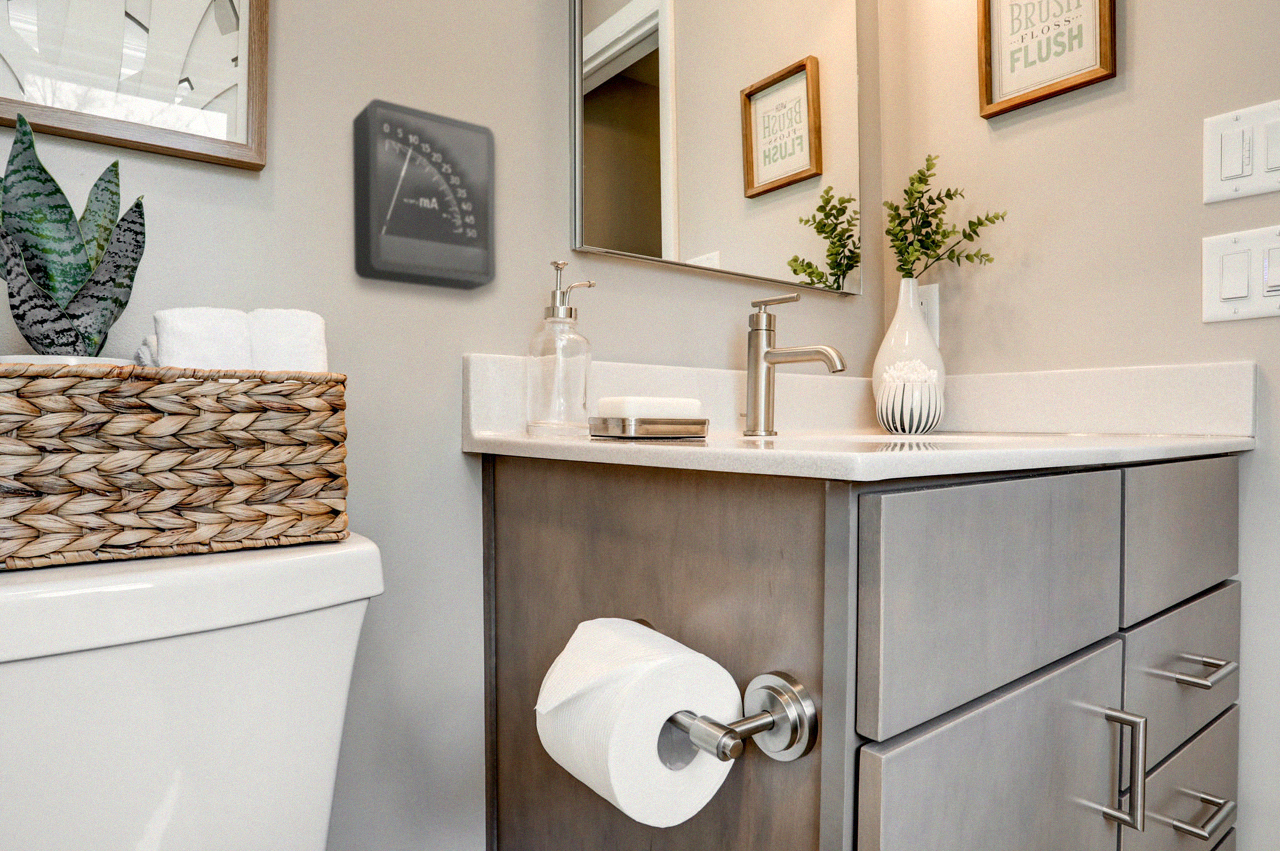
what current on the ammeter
10 mA
